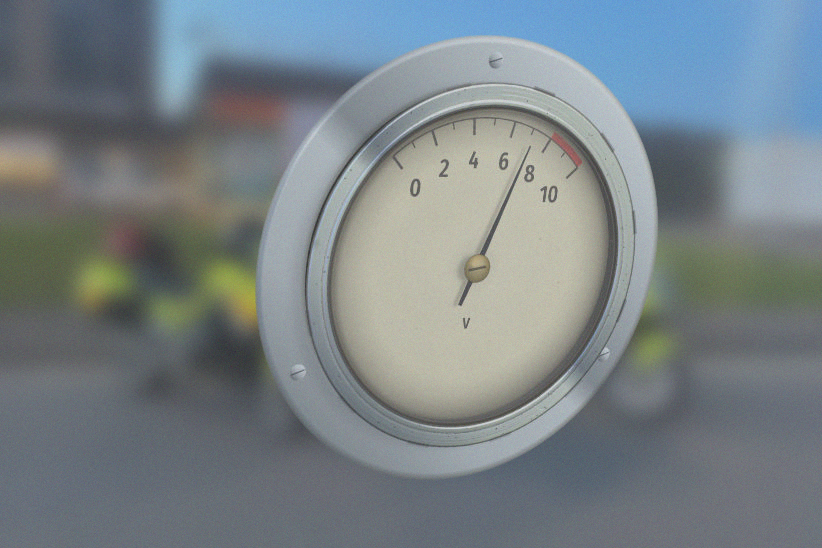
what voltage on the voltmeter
7 V
